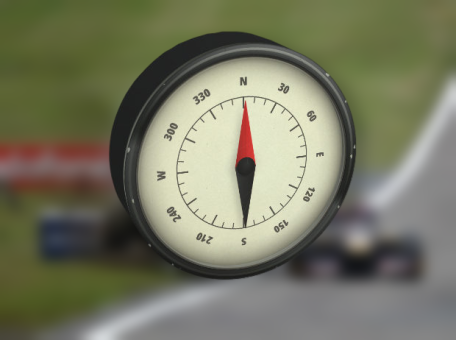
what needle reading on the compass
0 °
